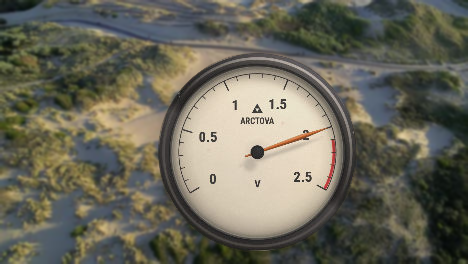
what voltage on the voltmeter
2 V
